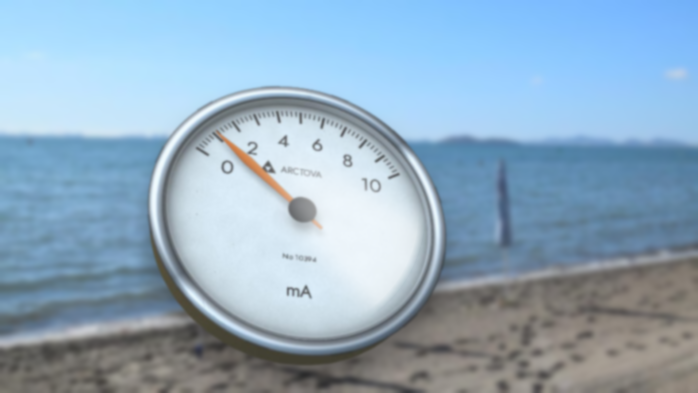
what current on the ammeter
1 mA
